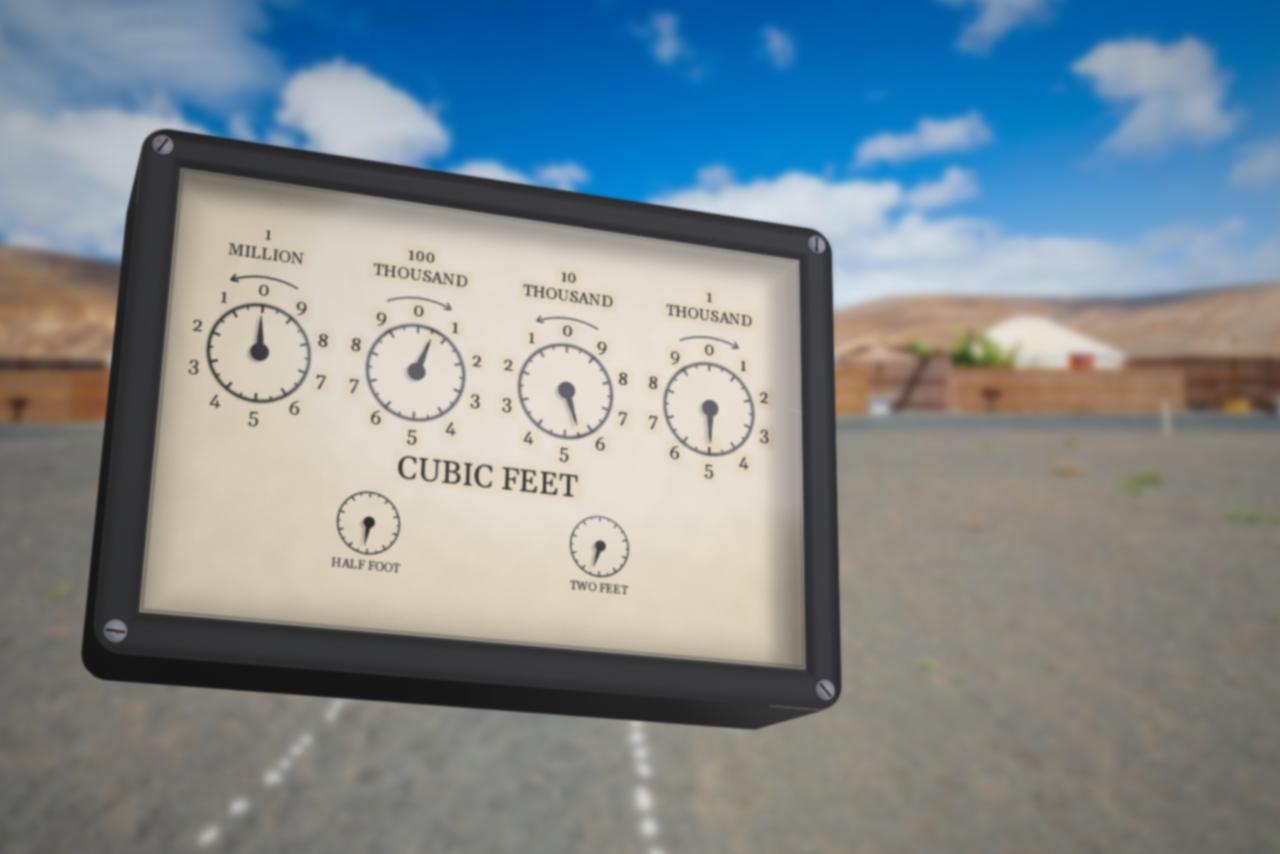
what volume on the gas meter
5500 ft³
